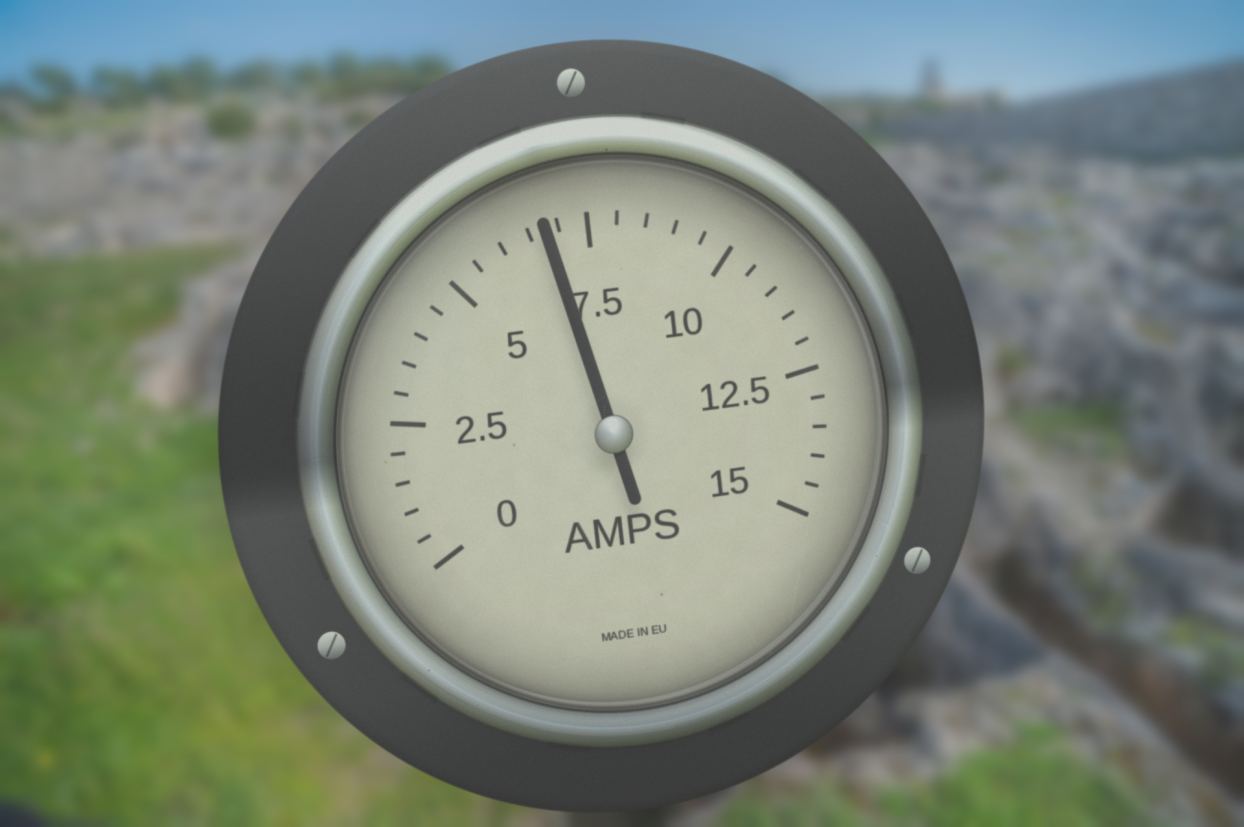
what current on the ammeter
6.75 A
